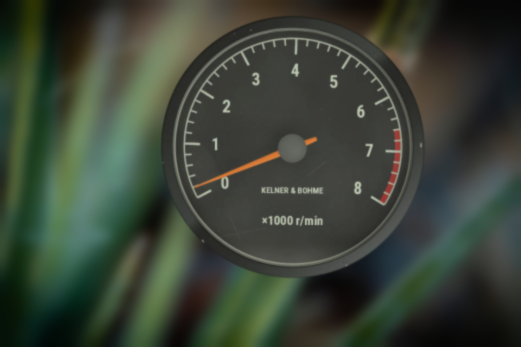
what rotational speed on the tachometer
200 rpm
